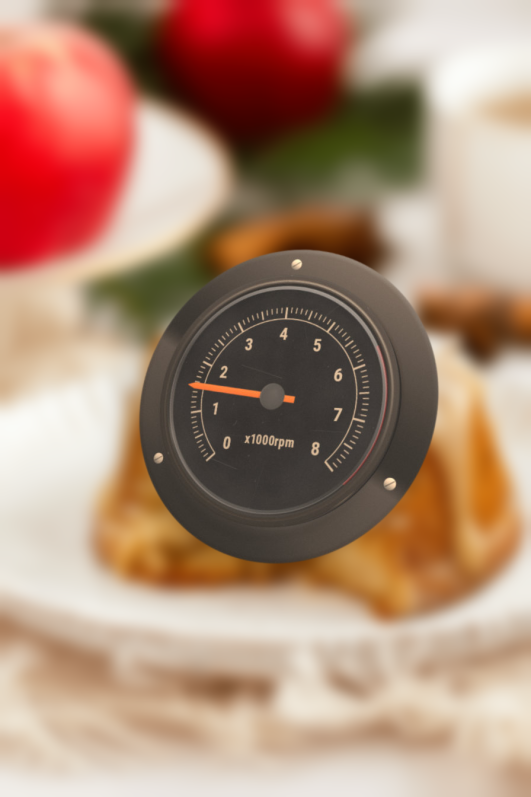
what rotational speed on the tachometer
1500 rpm
